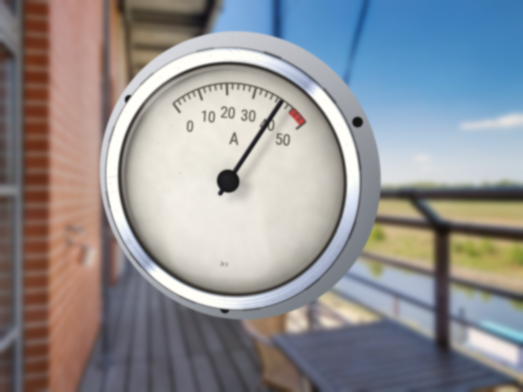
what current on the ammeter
40 A
